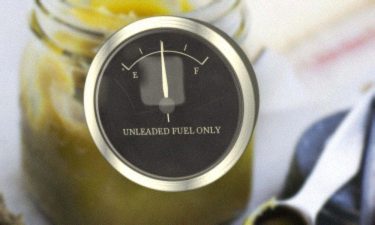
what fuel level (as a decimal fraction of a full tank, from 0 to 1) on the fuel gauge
0.5
